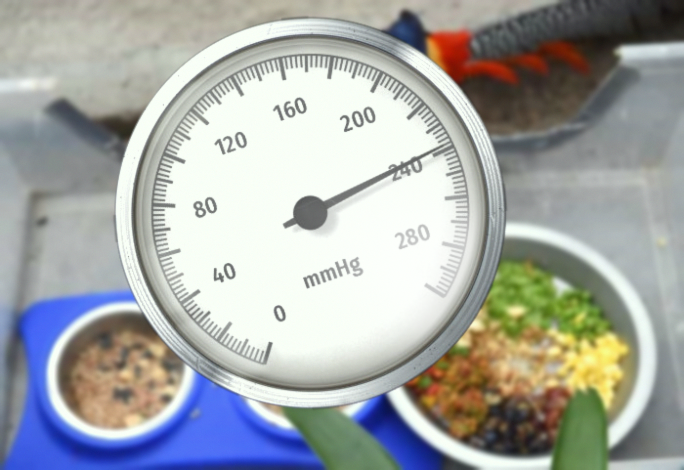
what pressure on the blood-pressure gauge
238 mmHg
